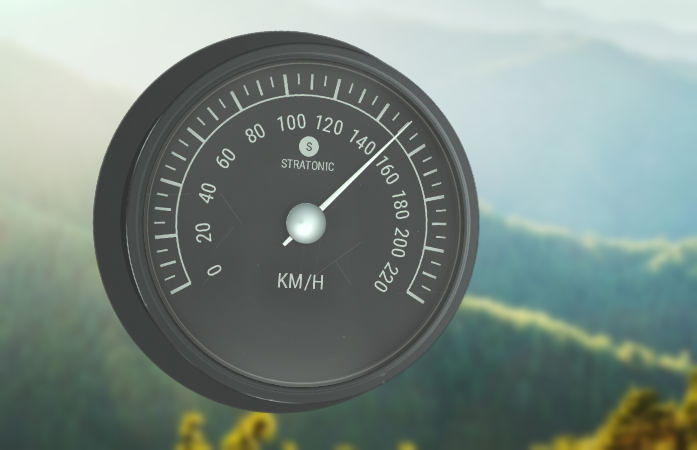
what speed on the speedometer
150 km/h
